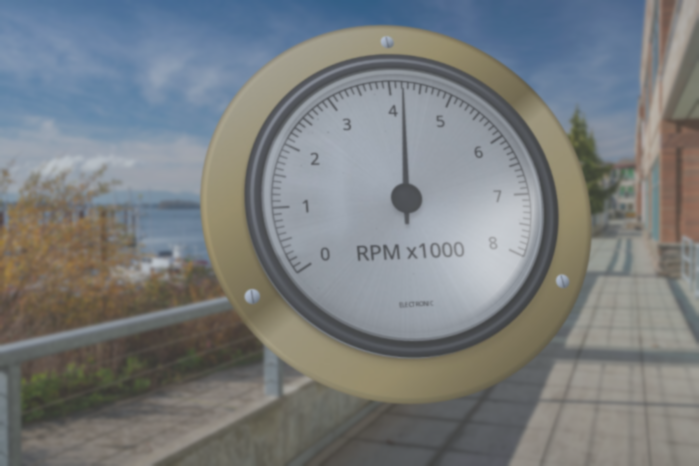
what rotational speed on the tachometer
4200 rpm
